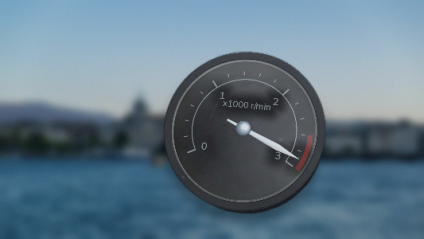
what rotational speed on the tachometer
2900 rpm
